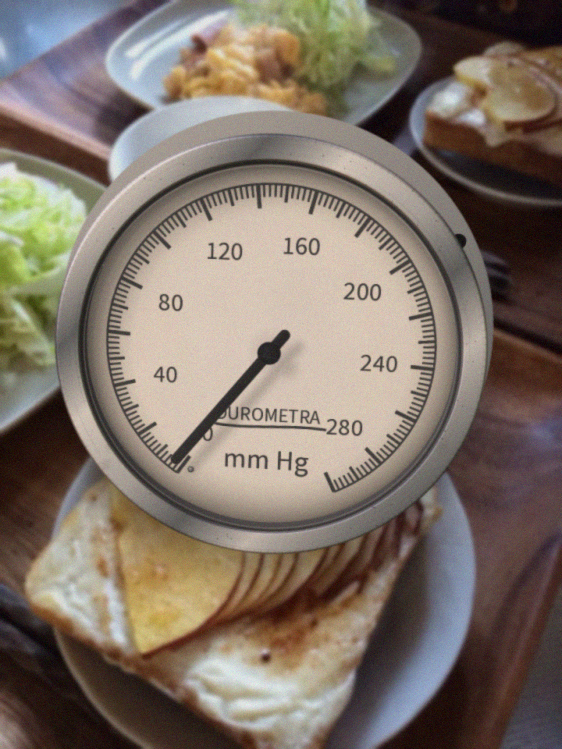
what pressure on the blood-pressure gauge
4 mmHg
